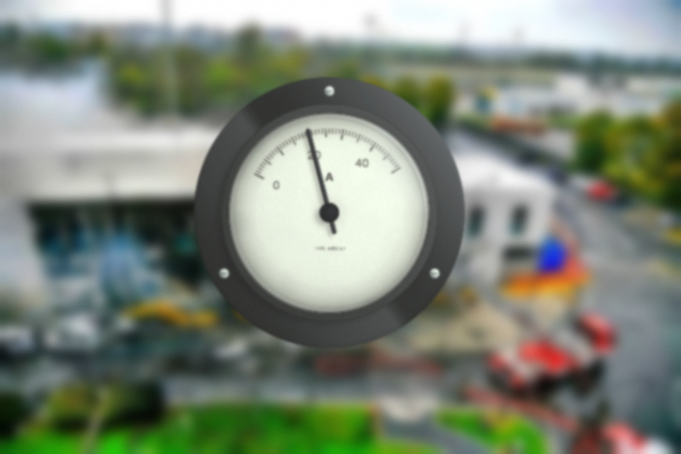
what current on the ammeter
20 A
